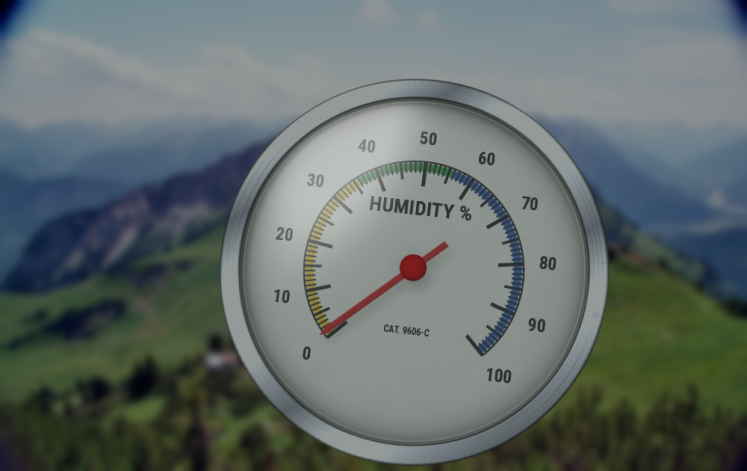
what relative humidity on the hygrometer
1 %
